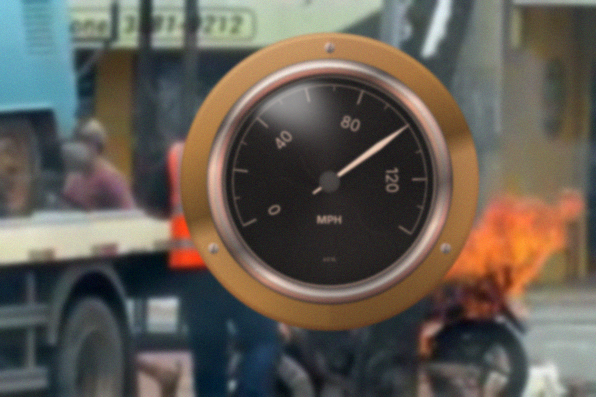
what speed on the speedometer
100 mph
